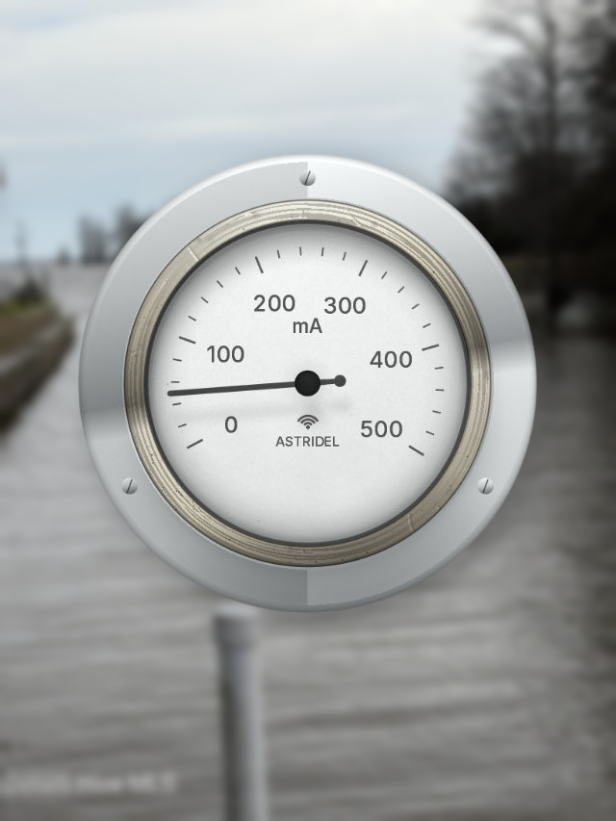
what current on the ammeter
50 mA
